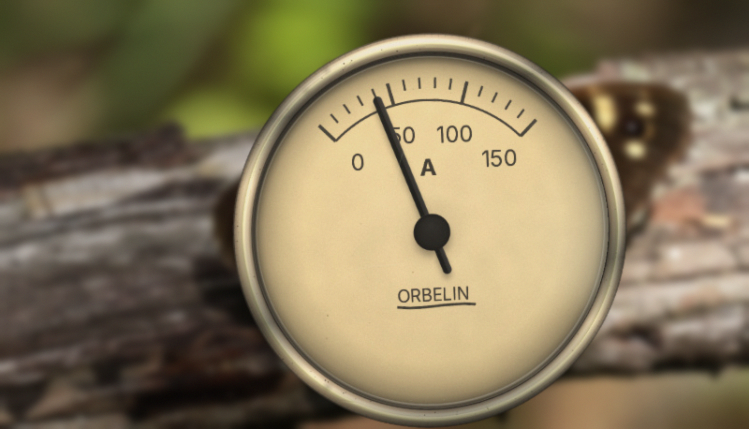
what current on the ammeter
40 A
